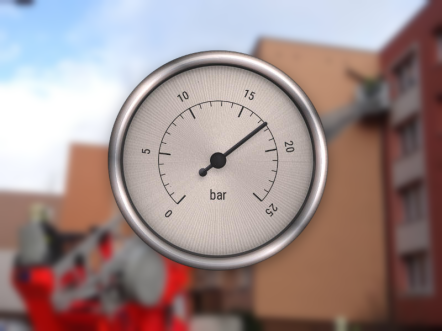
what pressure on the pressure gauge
17.5 bar
